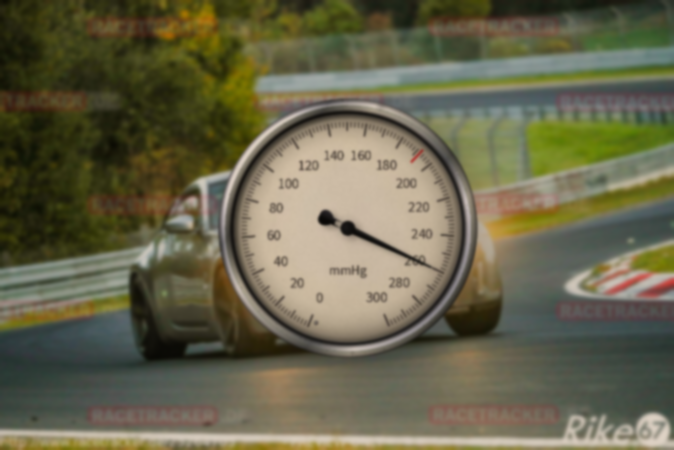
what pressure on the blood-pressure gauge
260 mmHg
